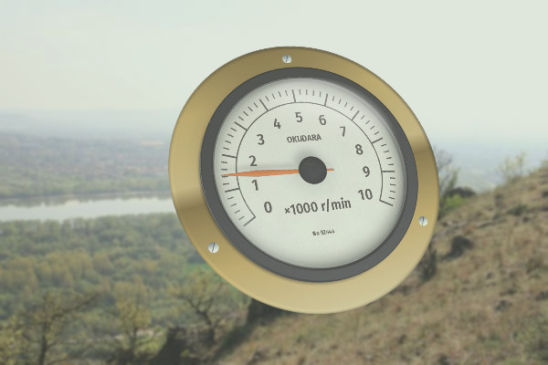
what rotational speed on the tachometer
1400 rpm
